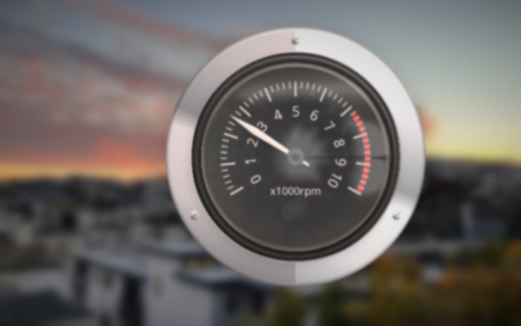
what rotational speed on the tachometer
2600 rpm
